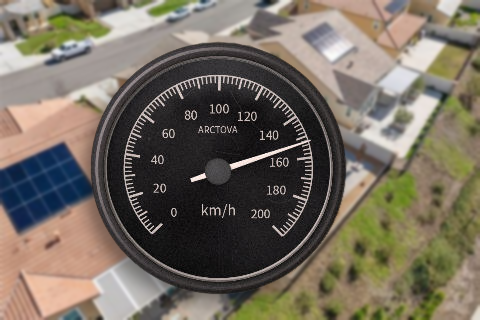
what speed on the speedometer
152 km/h
